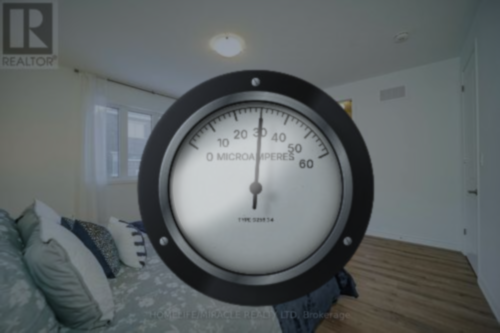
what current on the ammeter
30 µA
